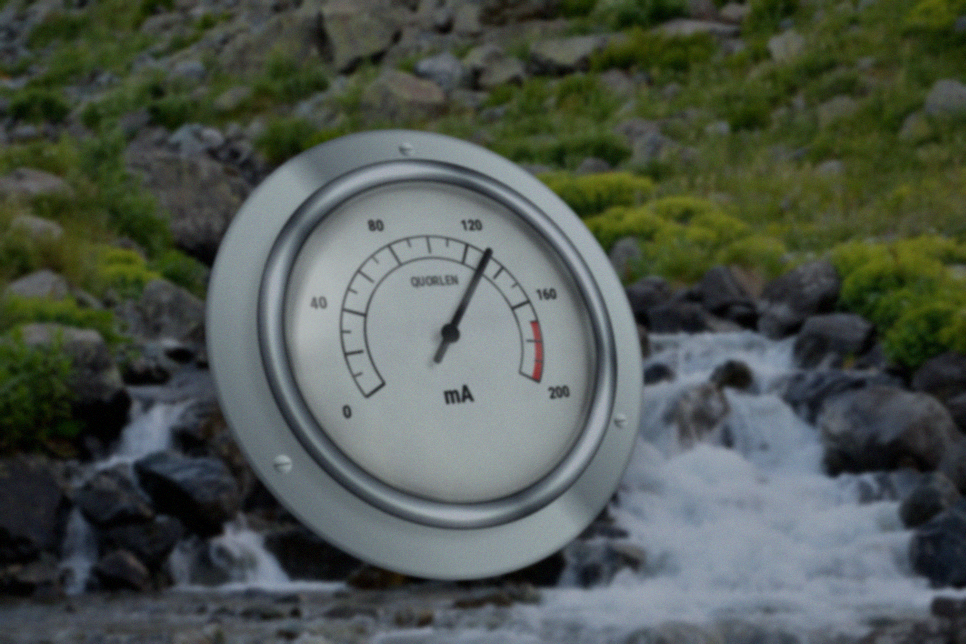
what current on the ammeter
130 mA
